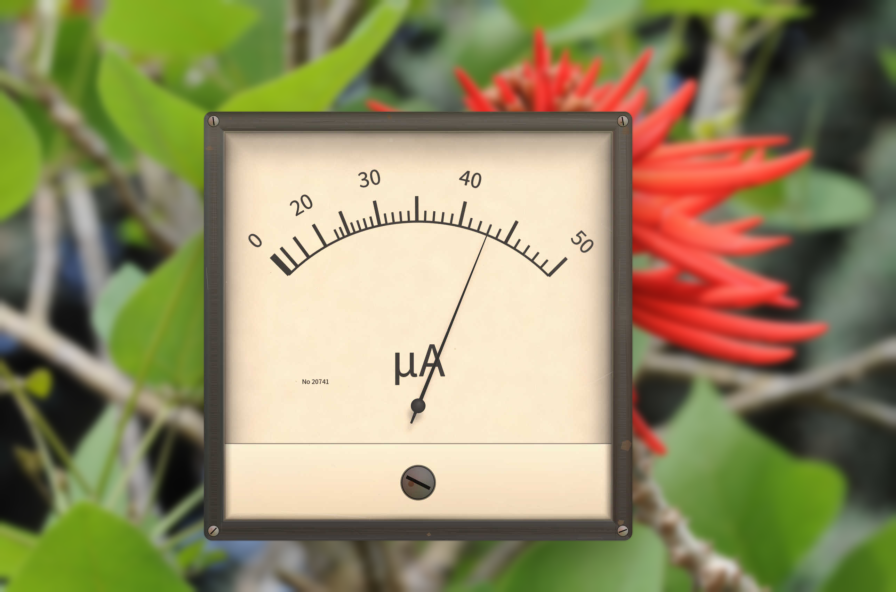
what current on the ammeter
43 µA
